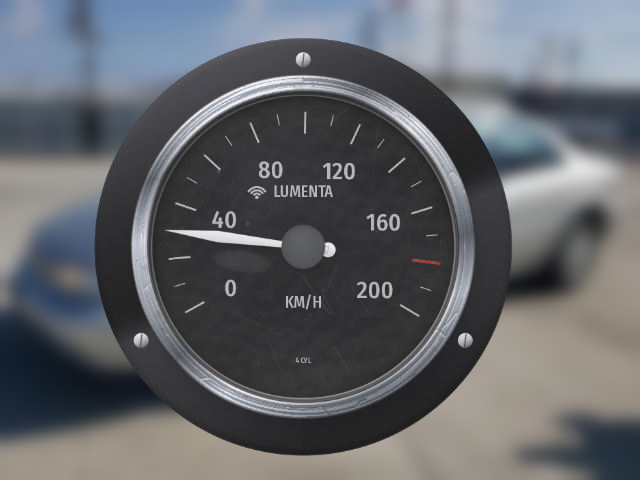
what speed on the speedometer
30 km/h
